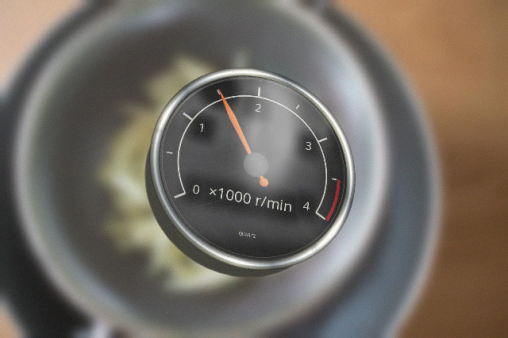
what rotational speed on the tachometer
1500 rpm
